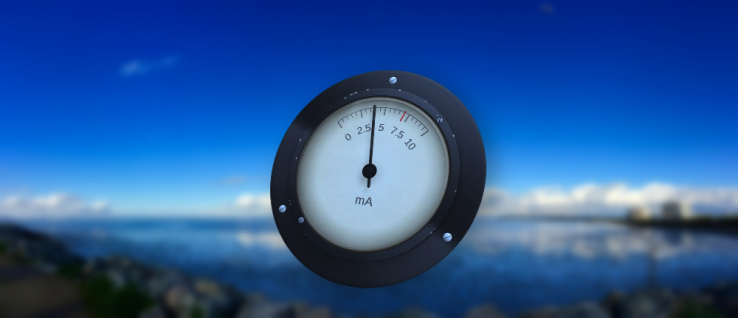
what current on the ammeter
4 mA
